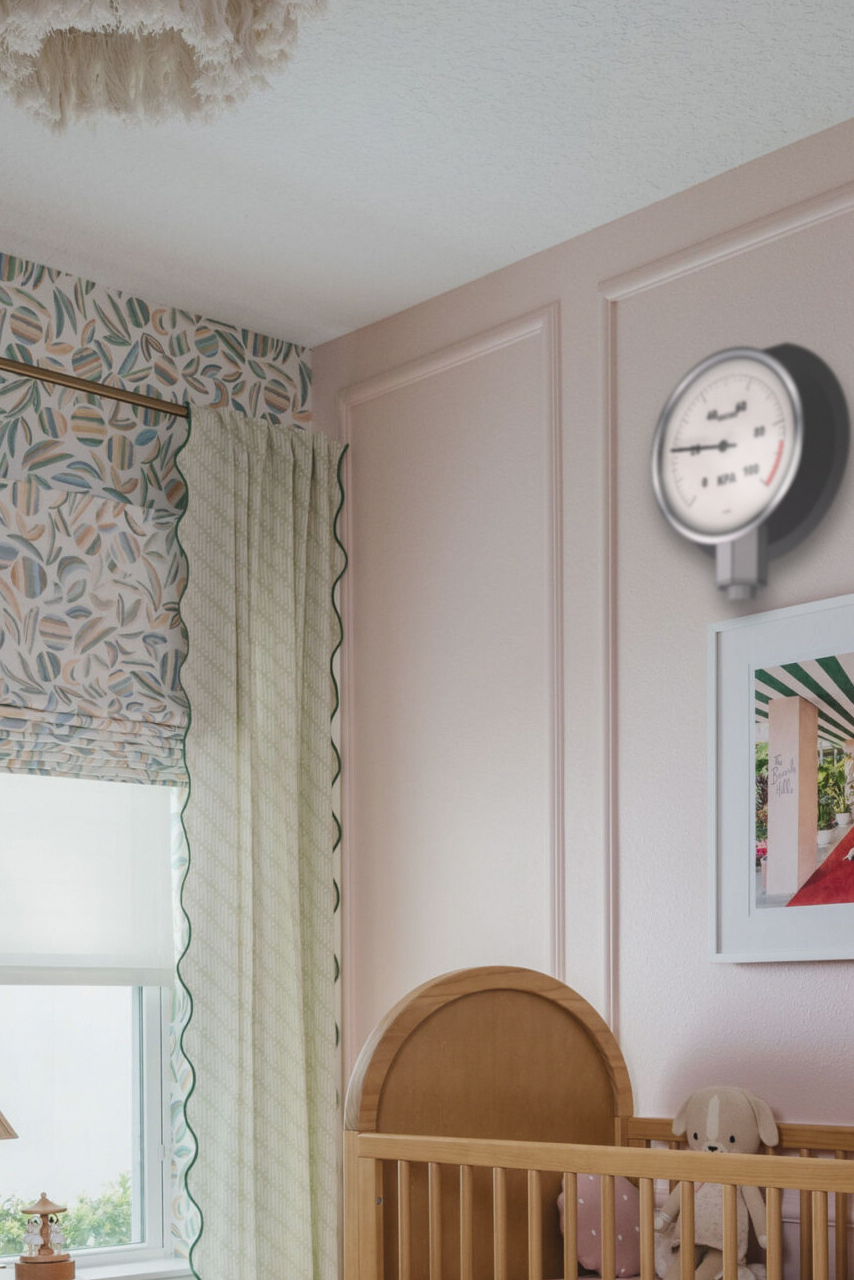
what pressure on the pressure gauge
20 kPa
